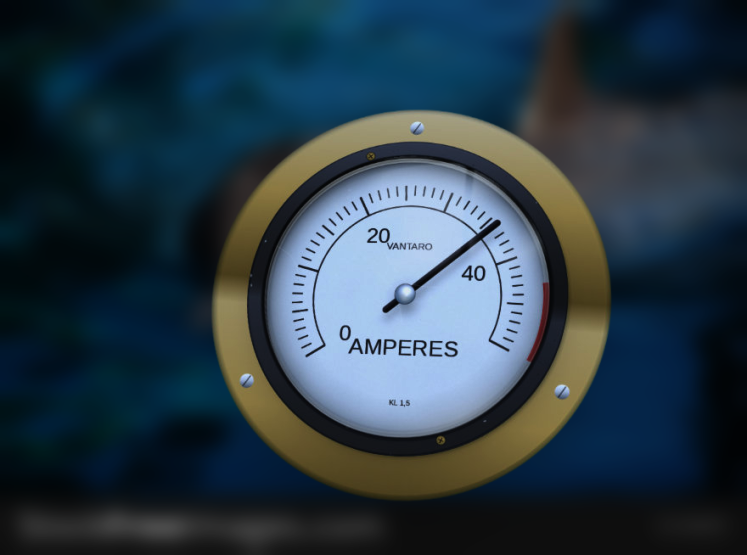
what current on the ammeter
36 A
